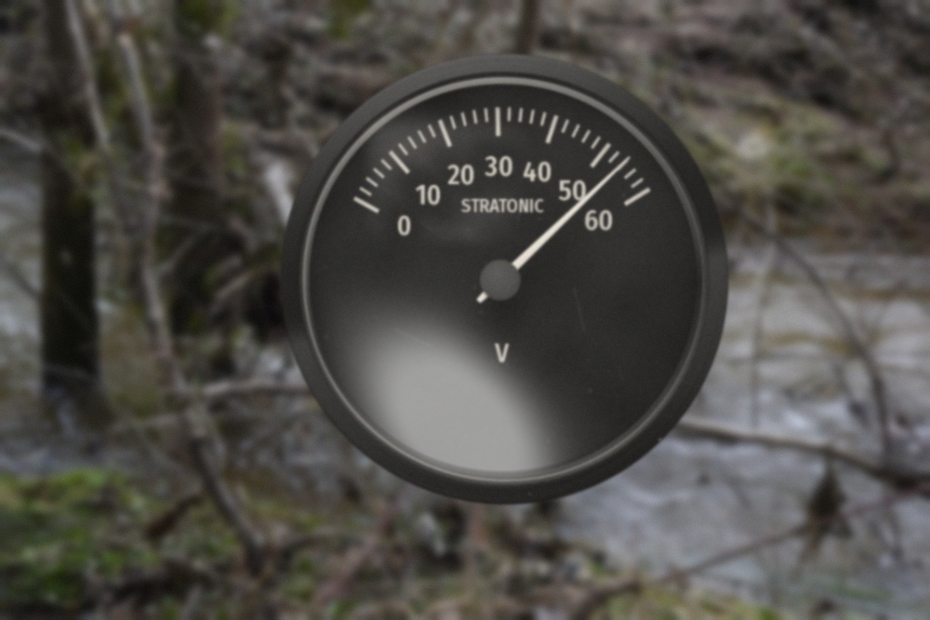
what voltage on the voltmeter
54 V
